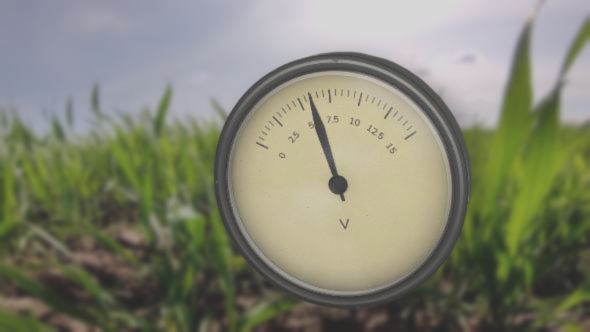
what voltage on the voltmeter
6 V
